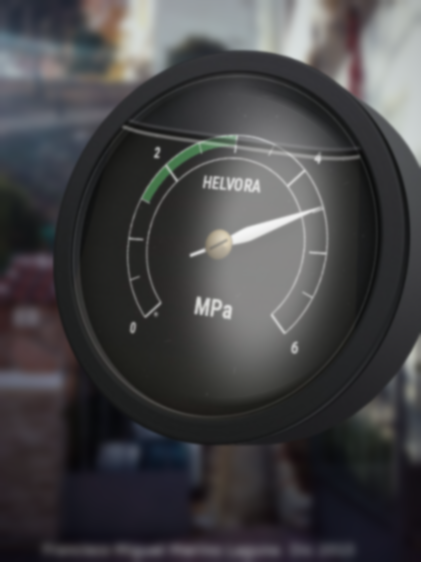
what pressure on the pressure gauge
4.5 MPa
